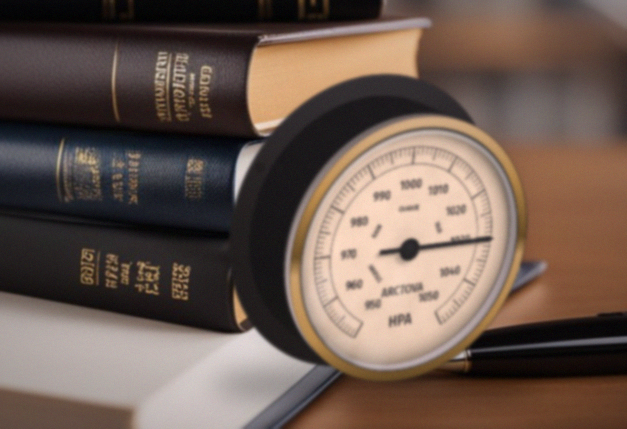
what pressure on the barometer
1030 hPa
